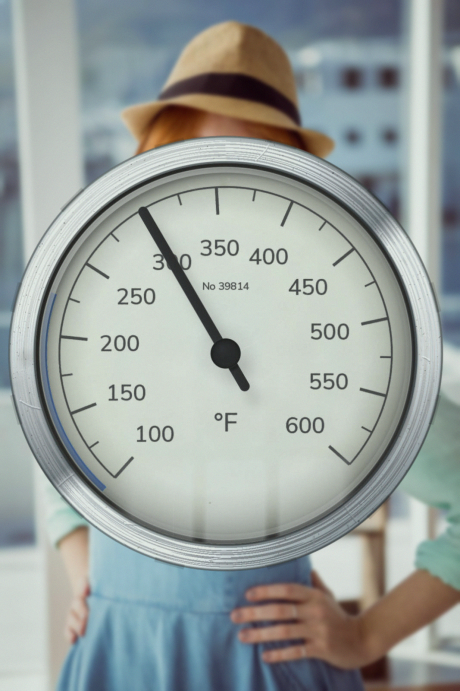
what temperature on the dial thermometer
300 °F
